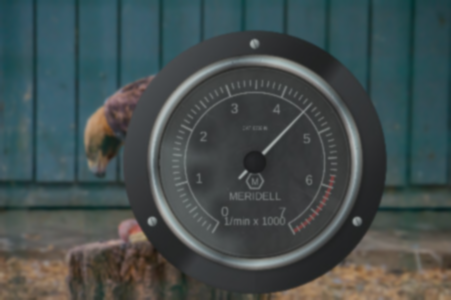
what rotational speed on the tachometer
4500 rpm
